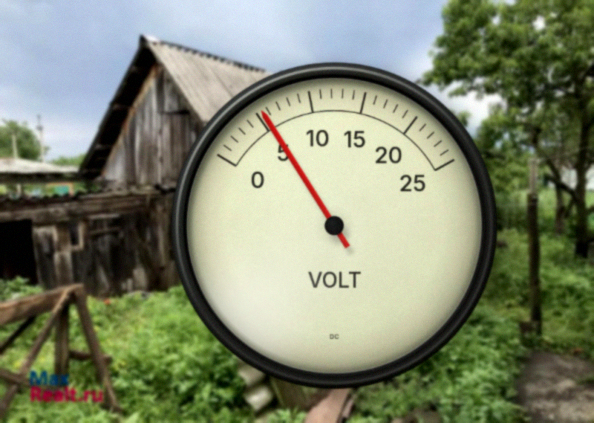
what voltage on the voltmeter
5.5 V
